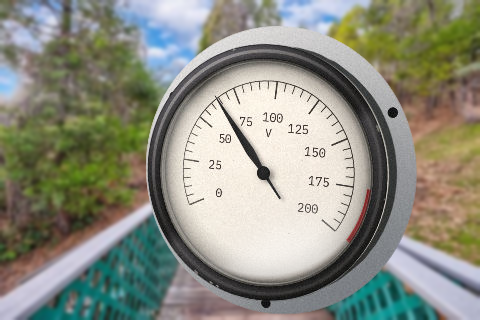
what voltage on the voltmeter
65 V
